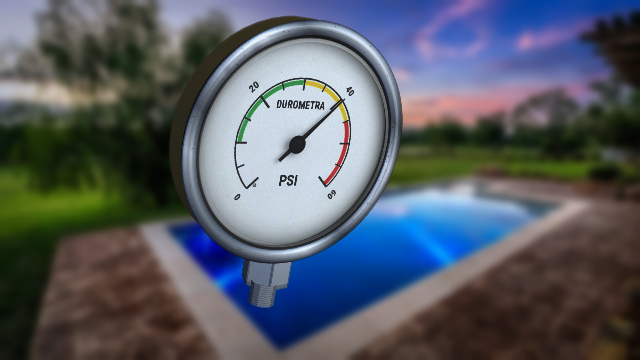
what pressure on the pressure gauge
40 psi
